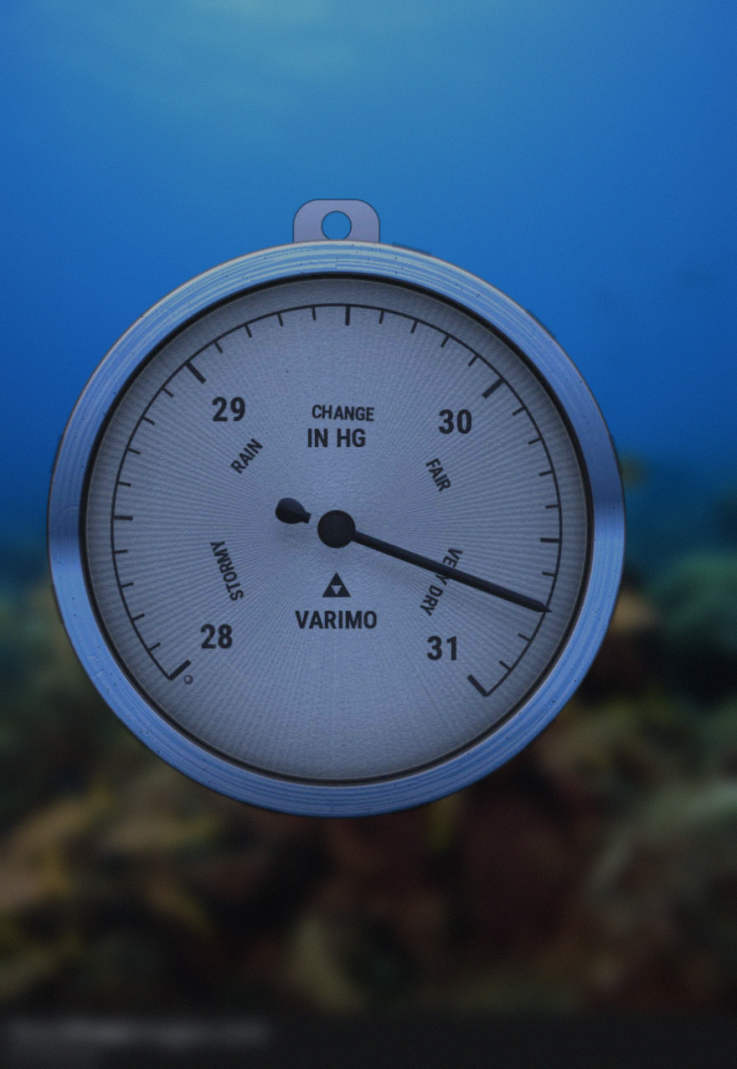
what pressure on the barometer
30.7 inHg
